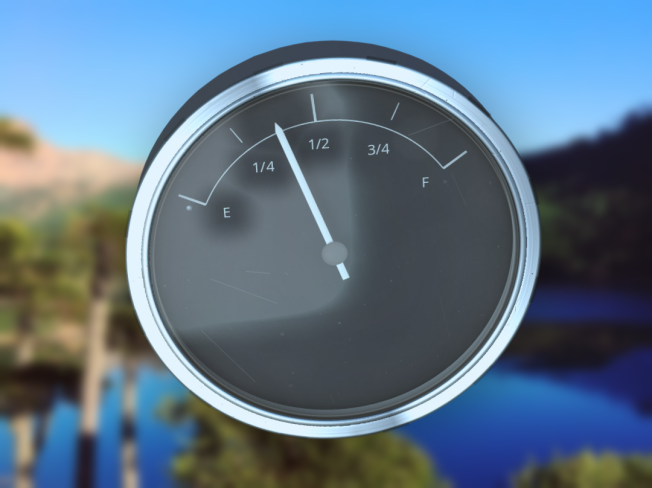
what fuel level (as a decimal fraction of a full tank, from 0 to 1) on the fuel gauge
0.375
